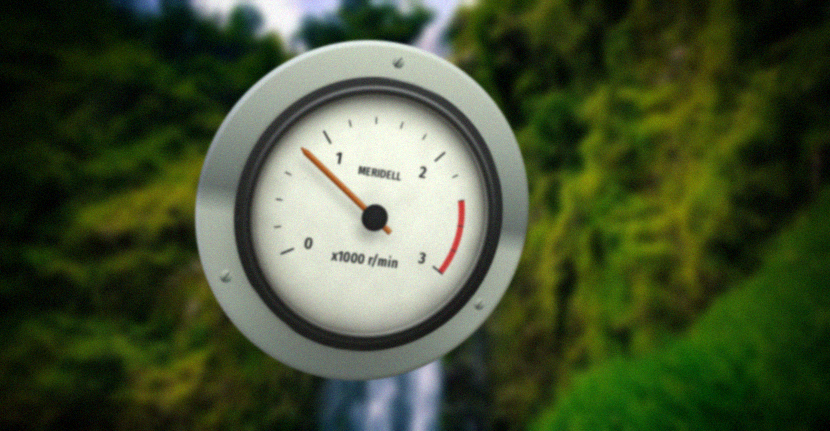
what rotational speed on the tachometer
800 rpm
